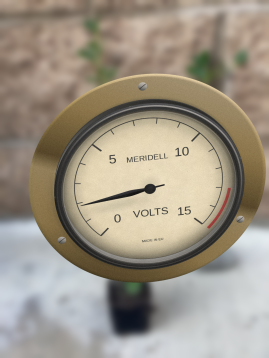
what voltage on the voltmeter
2 V
